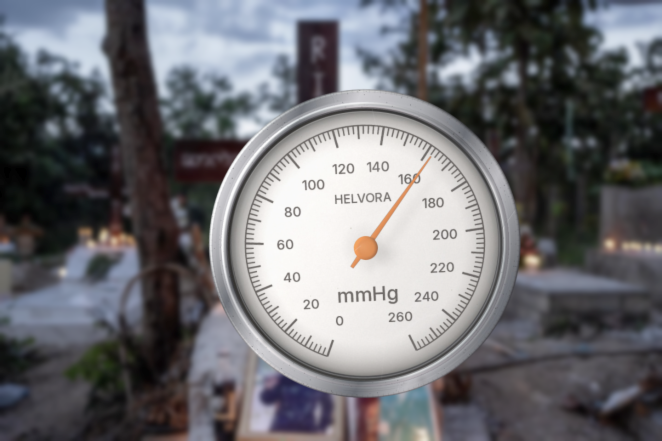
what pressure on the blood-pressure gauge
162 mmHg
